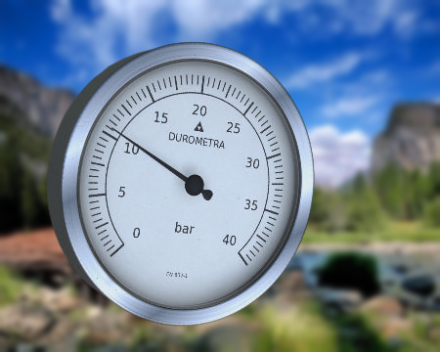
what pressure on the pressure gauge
10.5 bar
